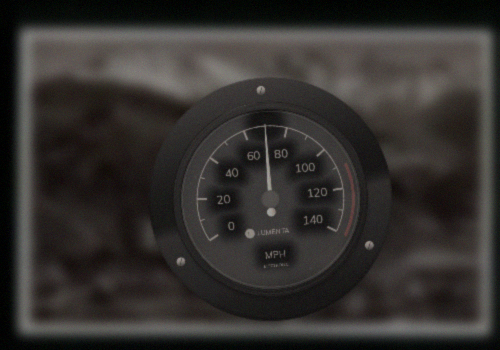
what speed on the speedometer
70 mph
